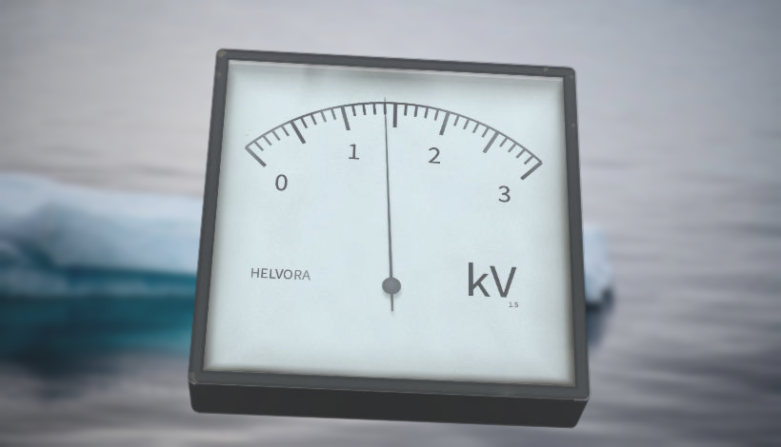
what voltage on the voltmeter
1.4 kV
